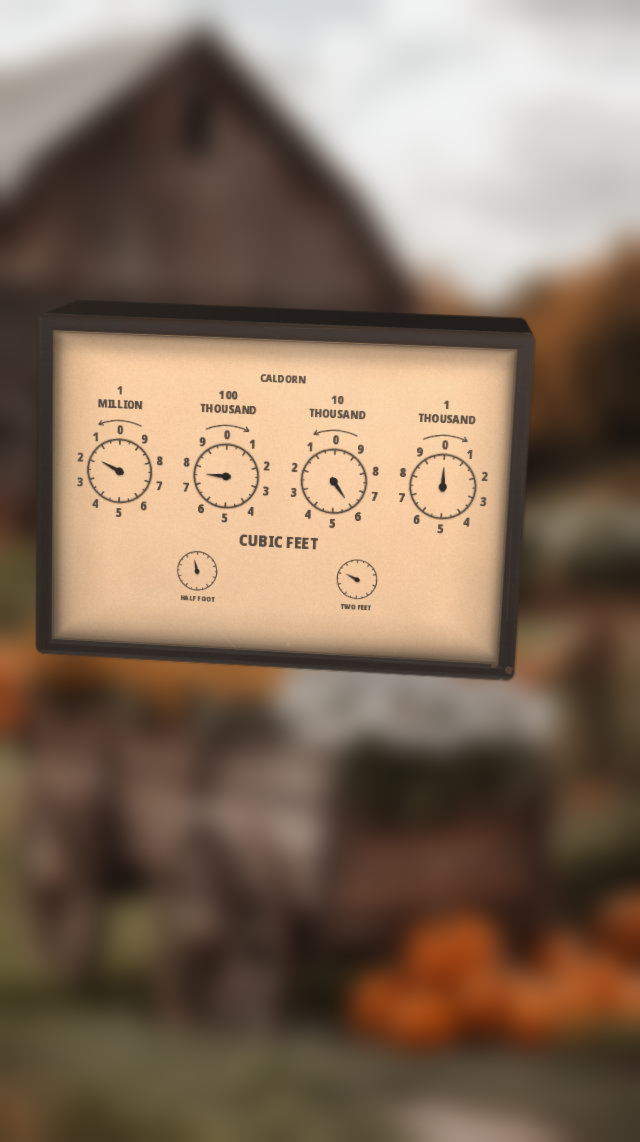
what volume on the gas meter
176000 ft³
